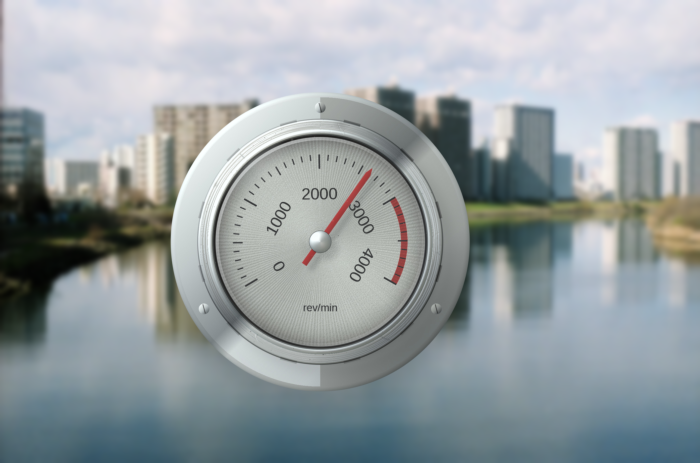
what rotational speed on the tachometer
2600 rpm
